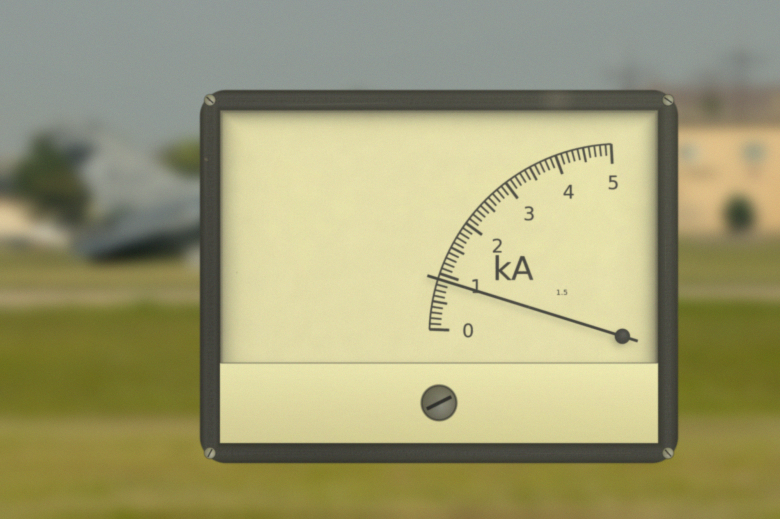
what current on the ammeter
0.9 kA
